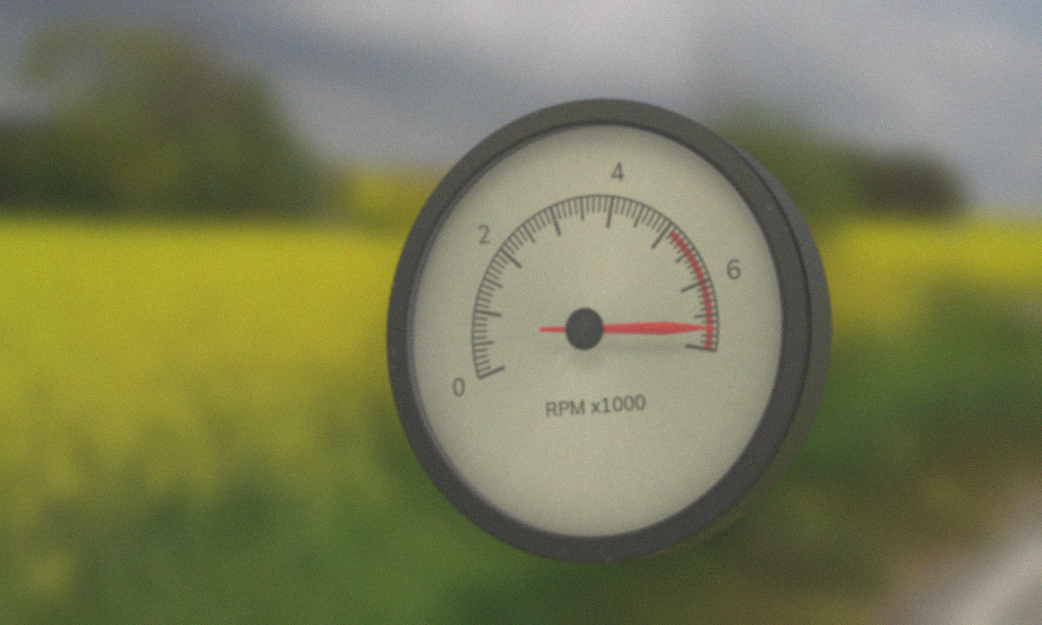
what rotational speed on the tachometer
6700 rpm
